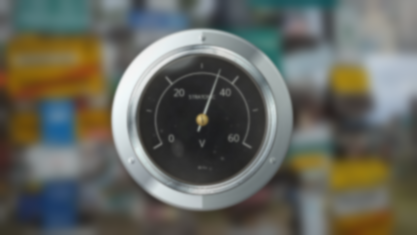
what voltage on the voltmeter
35 V
